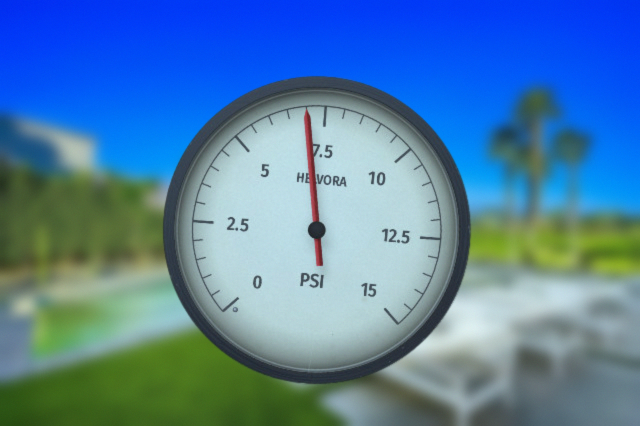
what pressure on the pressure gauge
7 psi
